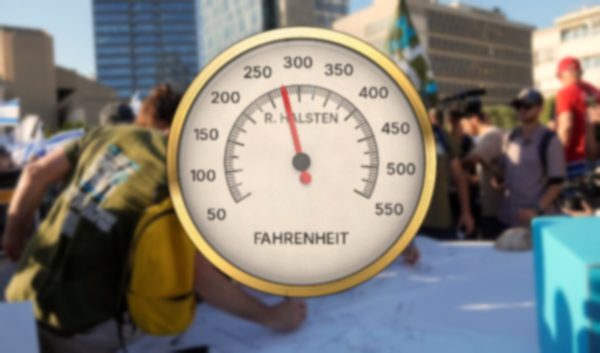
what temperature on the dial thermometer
275 °F
